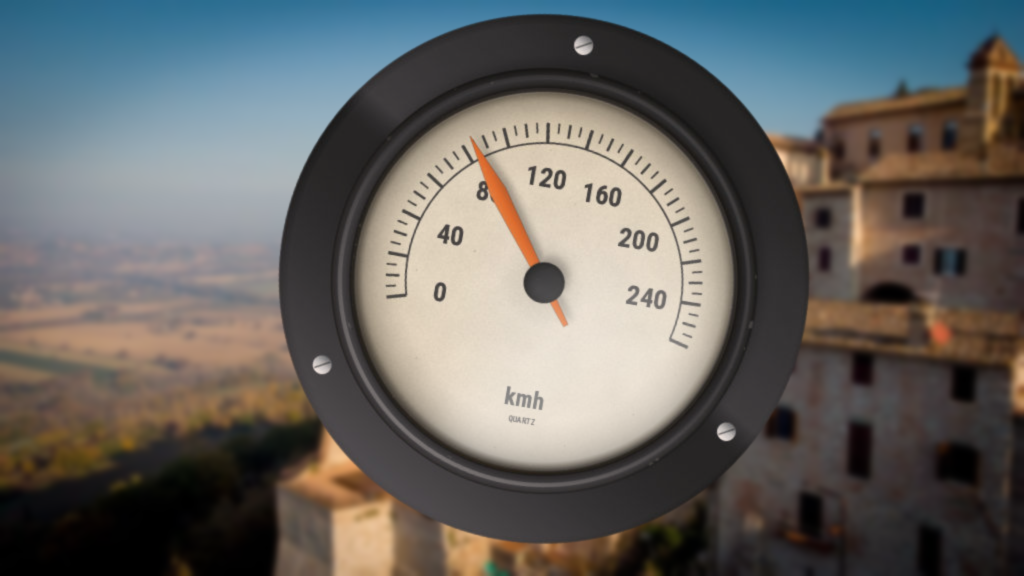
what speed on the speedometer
85 km/h
